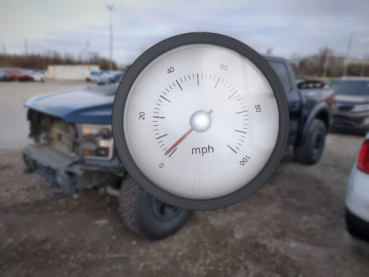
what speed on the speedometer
2 mph
